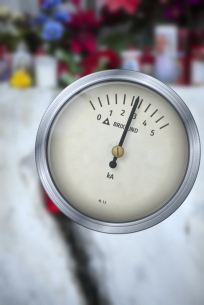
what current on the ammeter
2.75 kA
